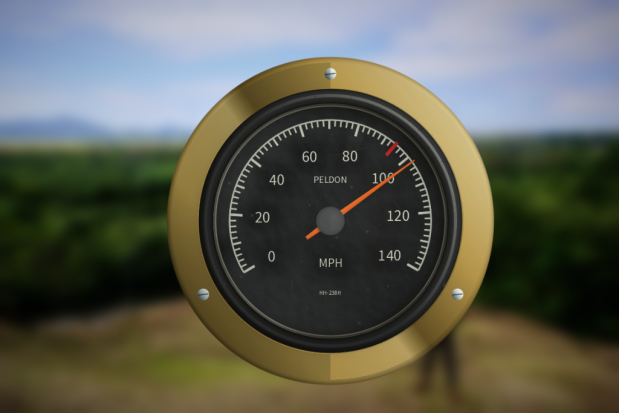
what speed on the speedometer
102 mph
